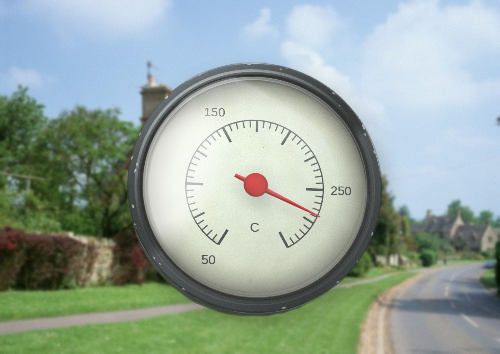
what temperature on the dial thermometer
270 °C
